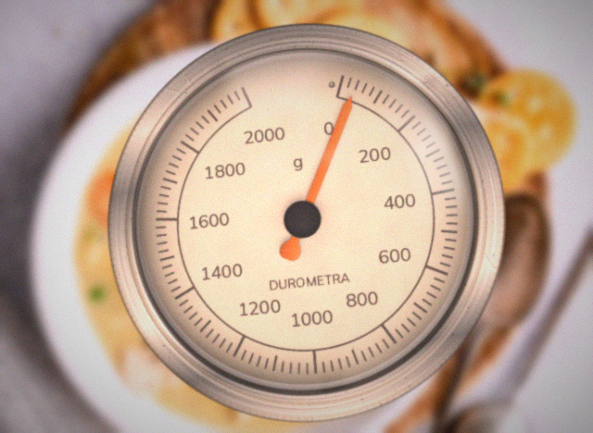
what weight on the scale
40 g
